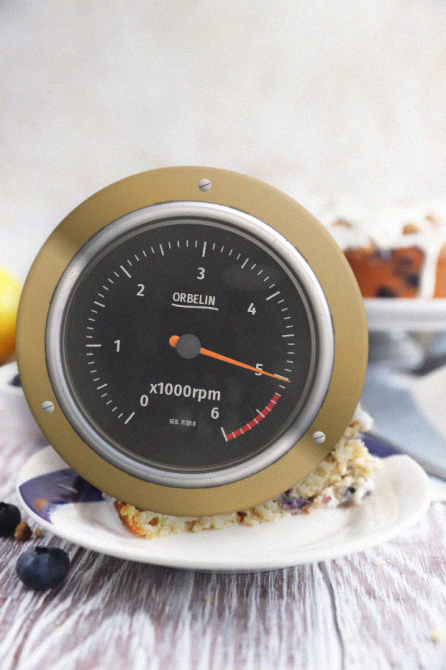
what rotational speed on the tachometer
5000 rpm
